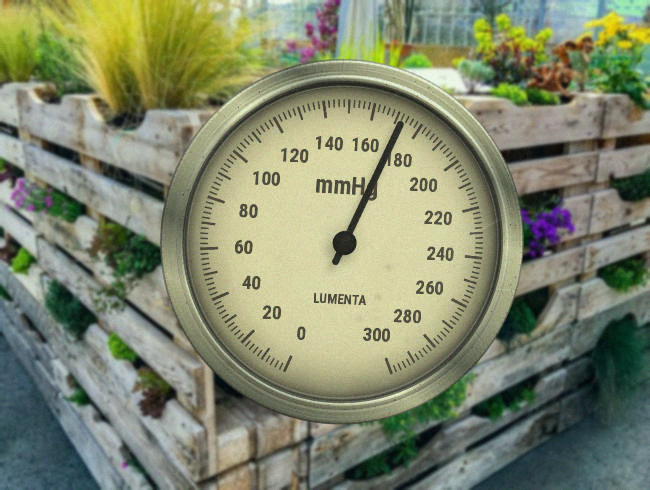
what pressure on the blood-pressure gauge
172 mmHg
